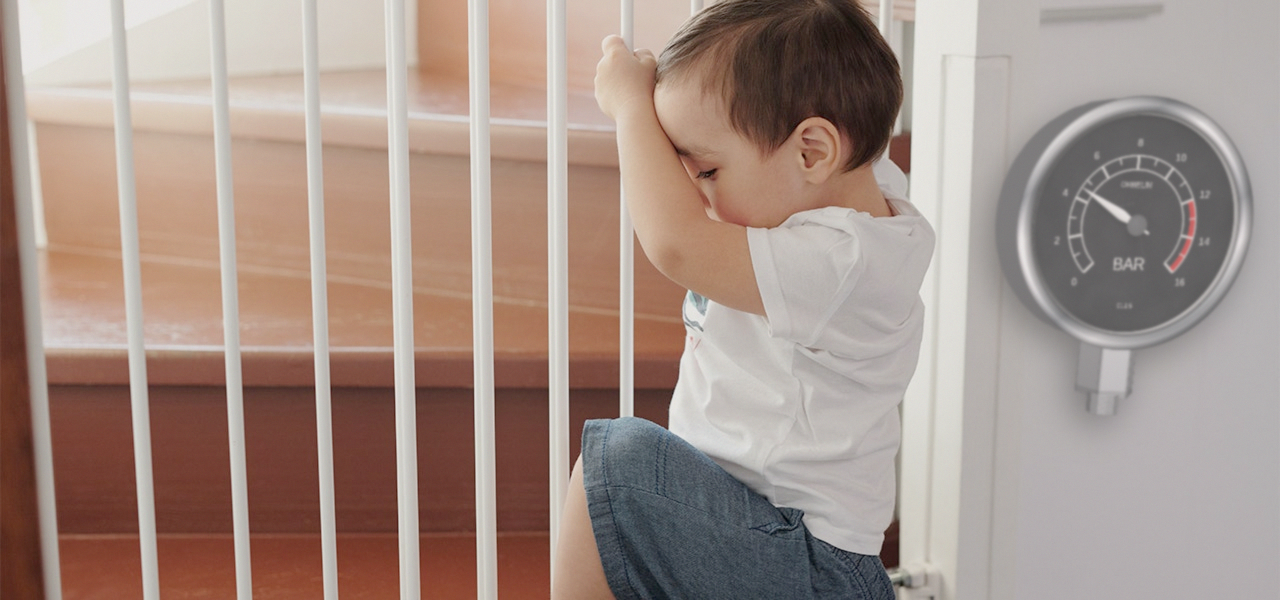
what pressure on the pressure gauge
4.5 bar
